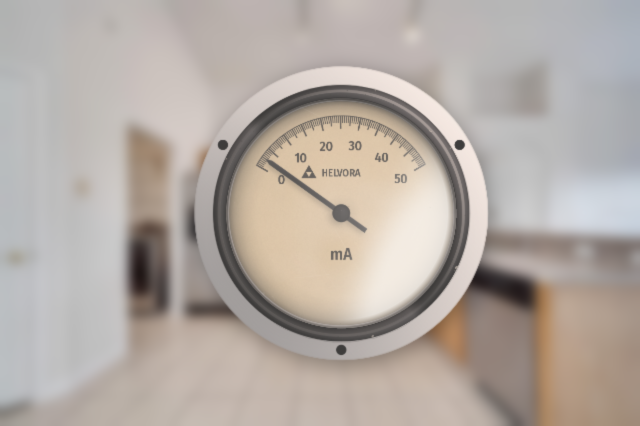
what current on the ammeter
2.5 mA
